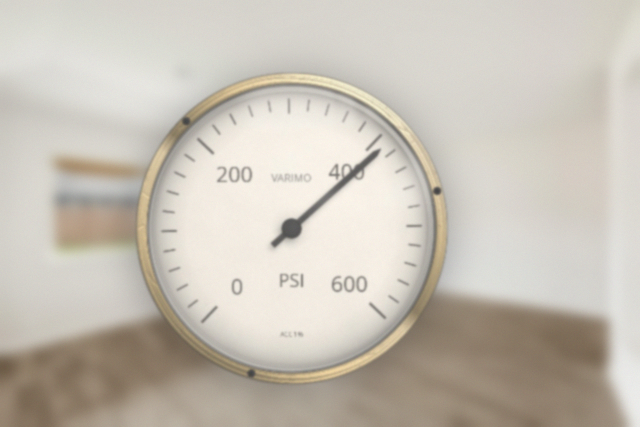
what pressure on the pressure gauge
410 psi
